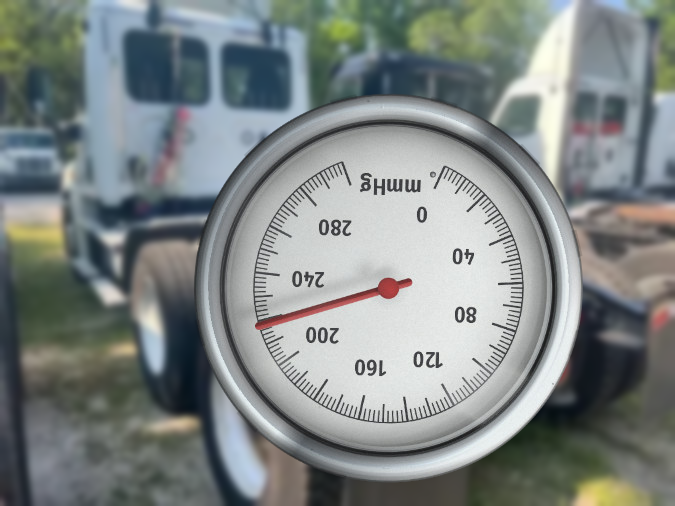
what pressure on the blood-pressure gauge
218 mmHg
